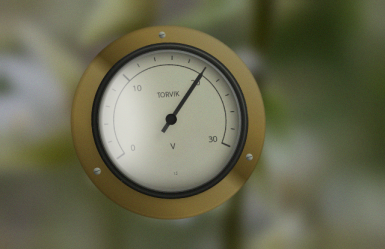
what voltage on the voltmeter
20 V
